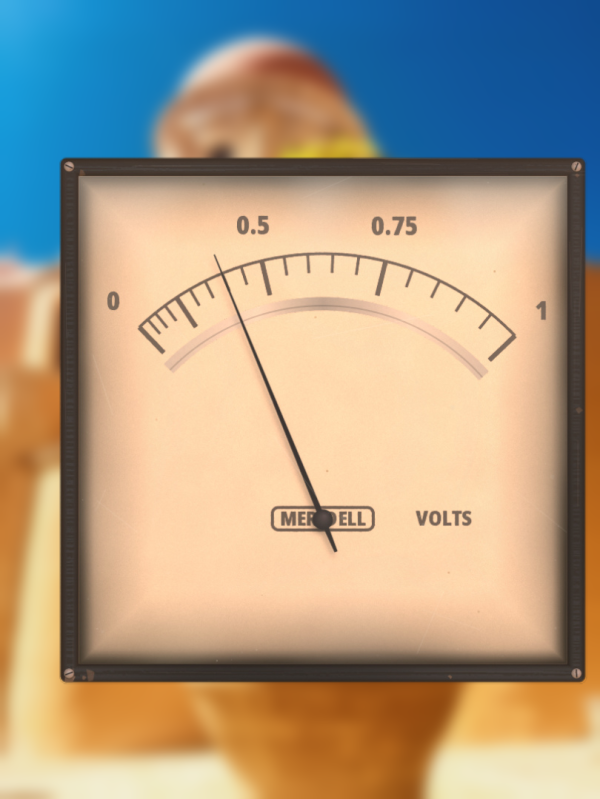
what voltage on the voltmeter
0.4 V
